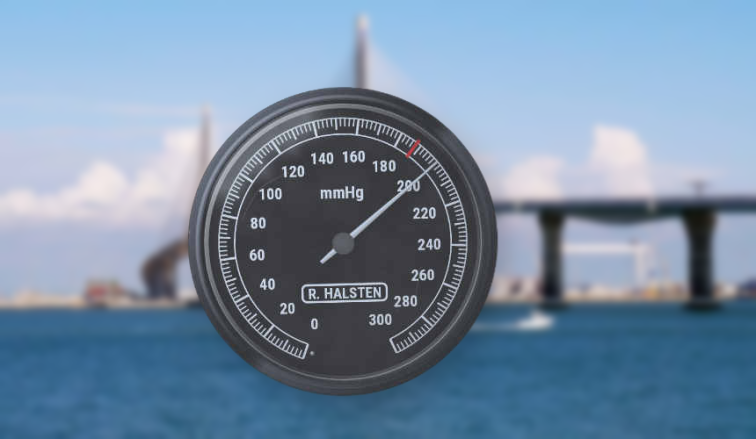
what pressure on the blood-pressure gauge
200 mmHg
